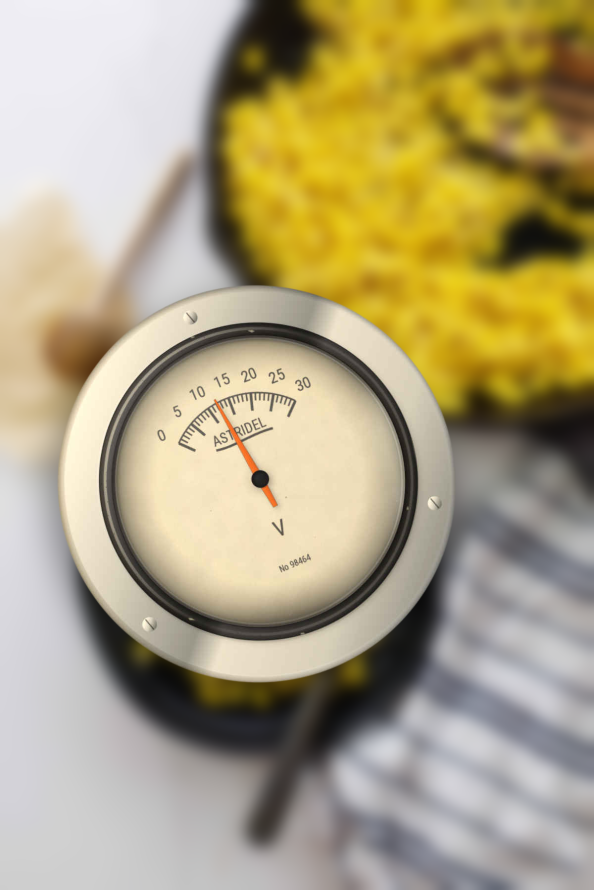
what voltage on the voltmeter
12 V
